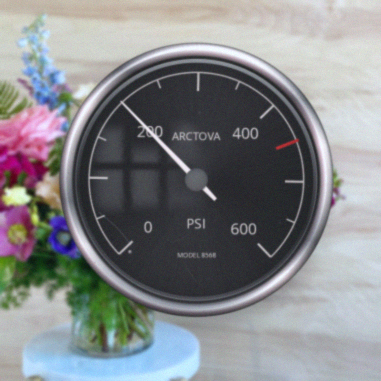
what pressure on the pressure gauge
200 psi
